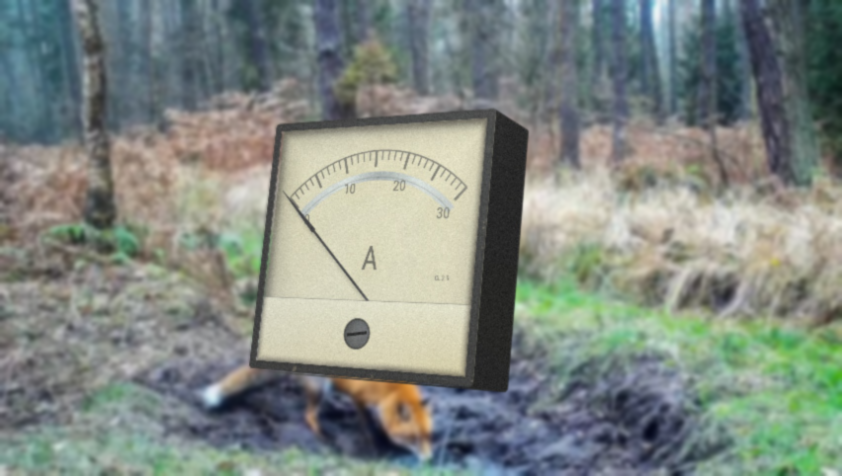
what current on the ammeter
0 A
